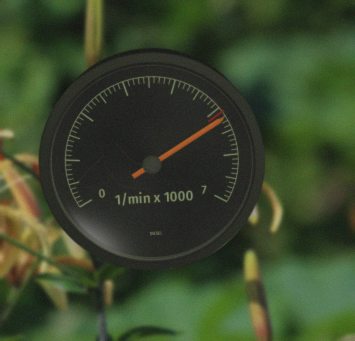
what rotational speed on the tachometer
5200 rpm
